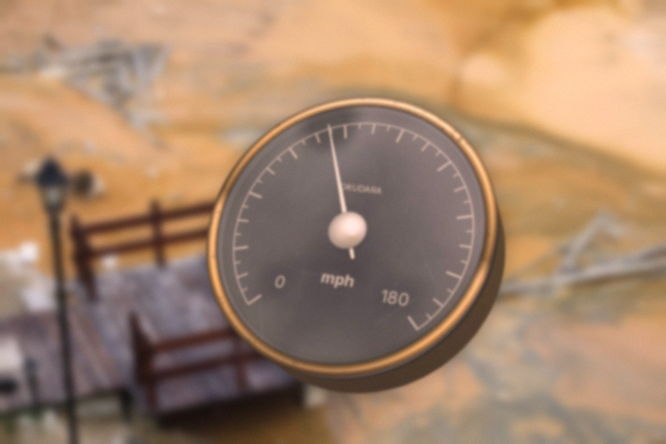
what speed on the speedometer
75 mph
